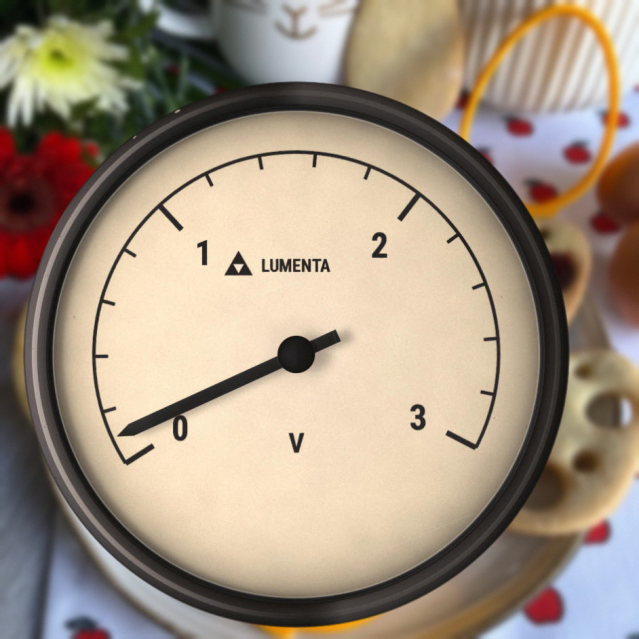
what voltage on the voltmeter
0.1 V
